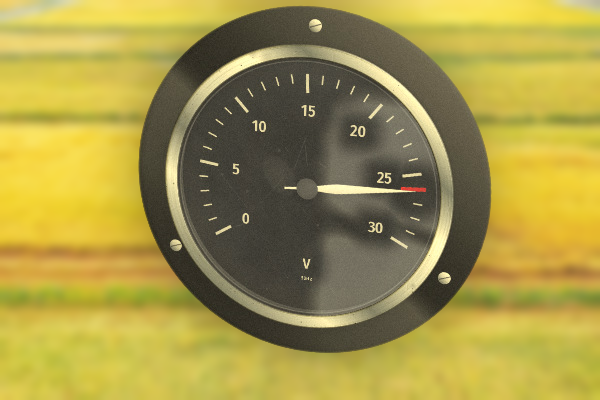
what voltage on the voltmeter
26 V
